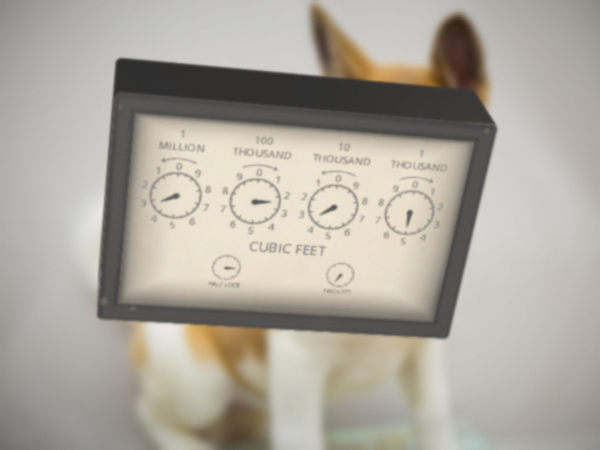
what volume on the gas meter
323500 ft³
